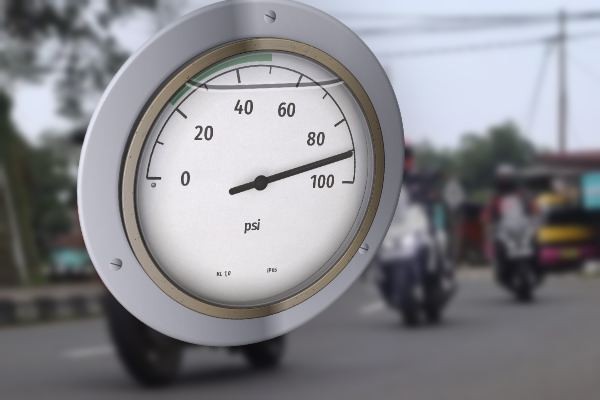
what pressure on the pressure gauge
90 psi
